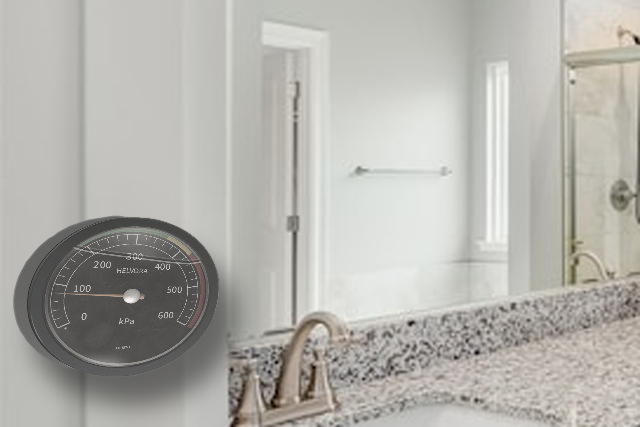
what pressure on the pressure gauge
80 kPa
